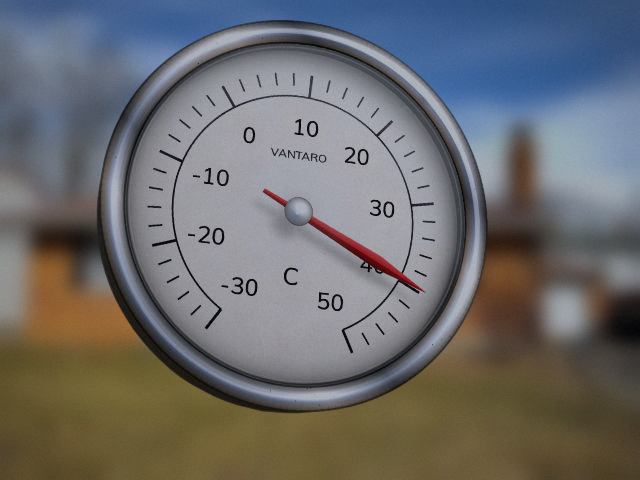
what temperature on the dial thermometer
40 °C
